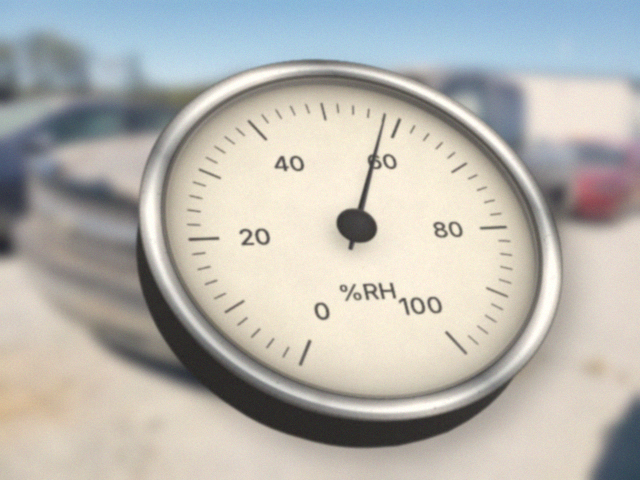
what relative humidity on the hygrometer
58 %
